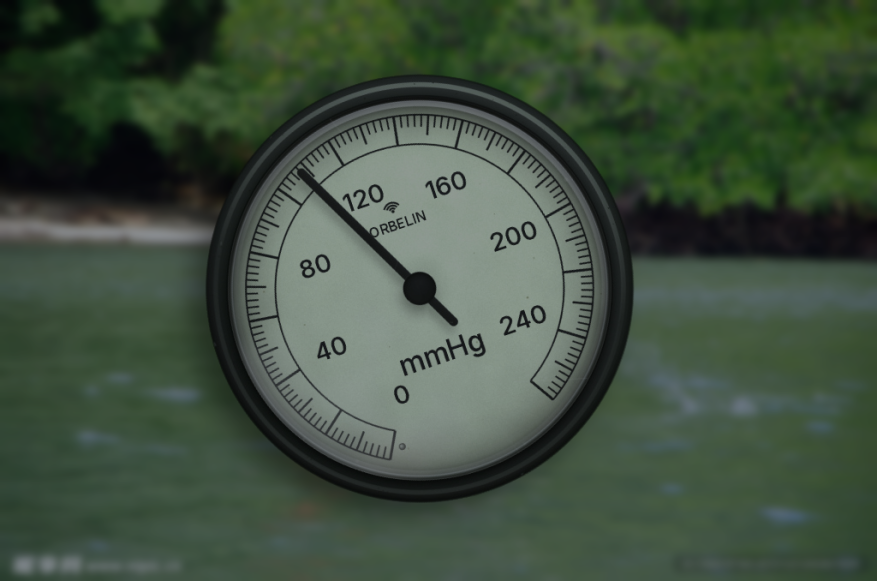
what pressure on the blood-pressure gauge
108 mmHg
